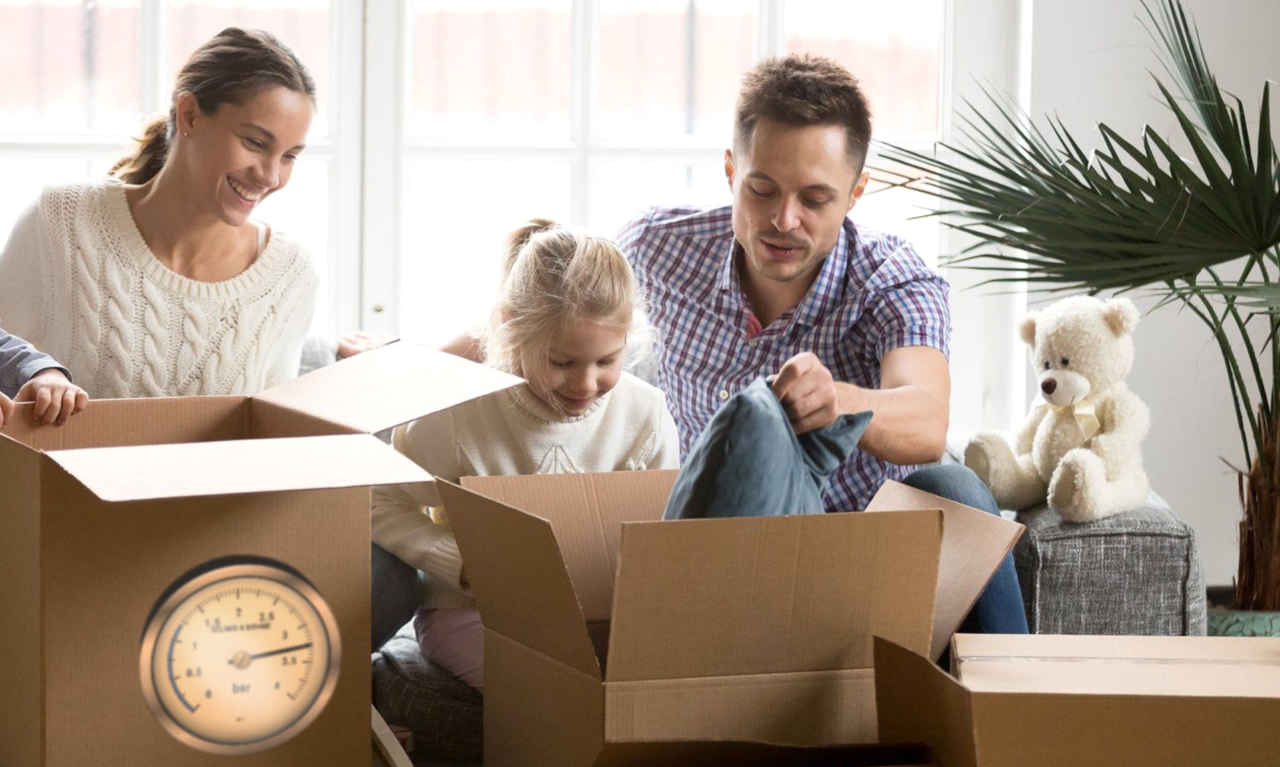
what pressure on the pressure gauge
3.25 bar
